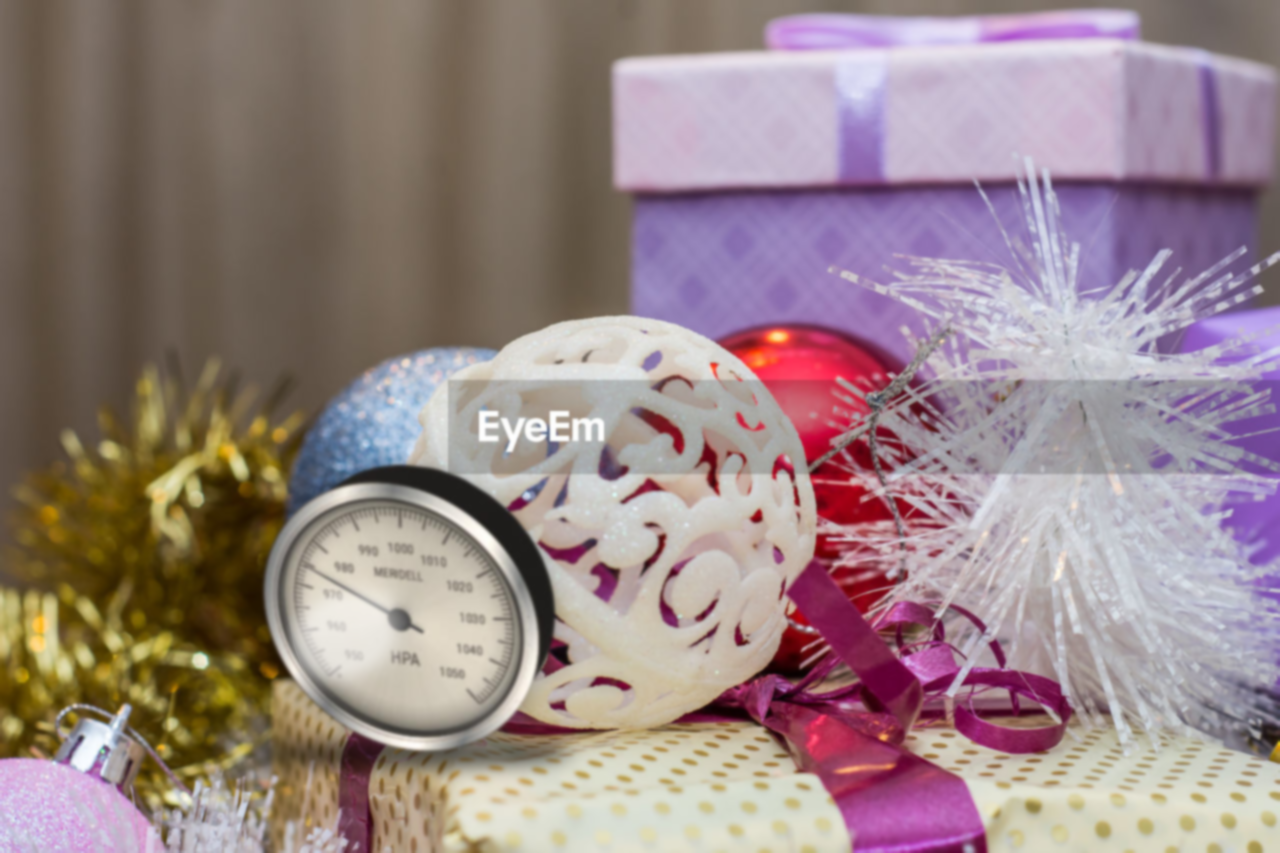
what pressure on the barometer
975 hPa
